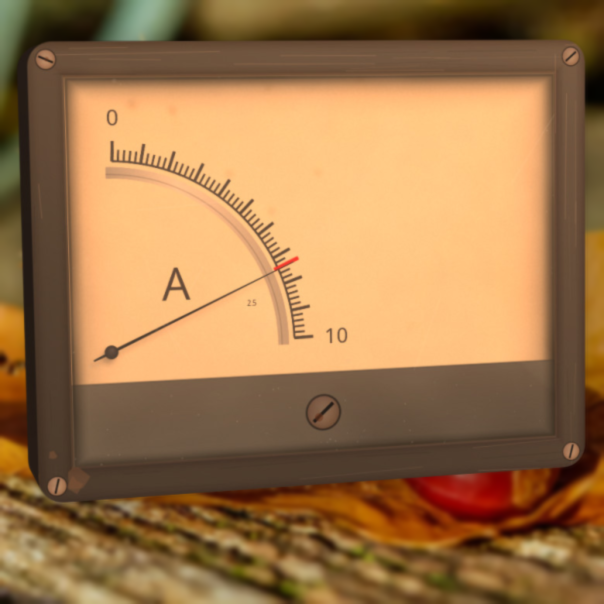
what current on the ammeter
7.4 A
